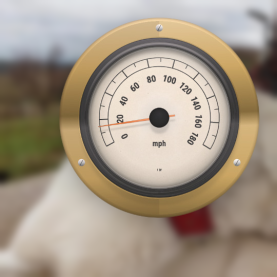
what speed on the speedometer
15 mph
